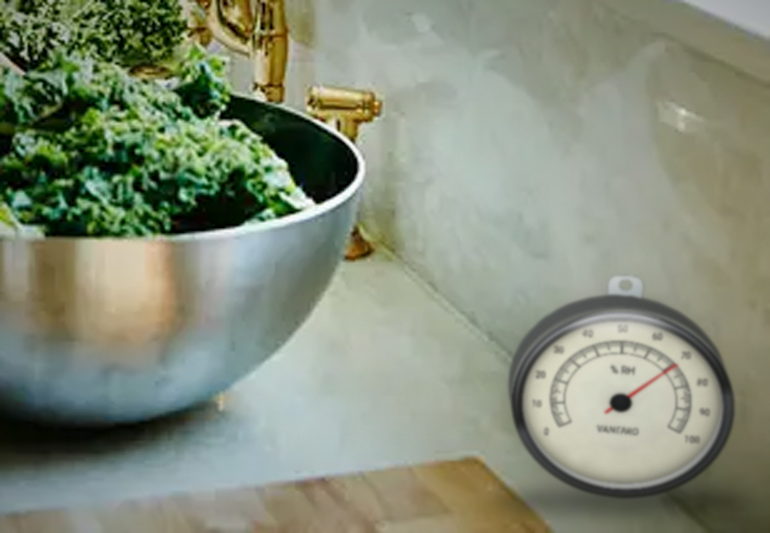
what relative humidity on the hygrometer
70 %
